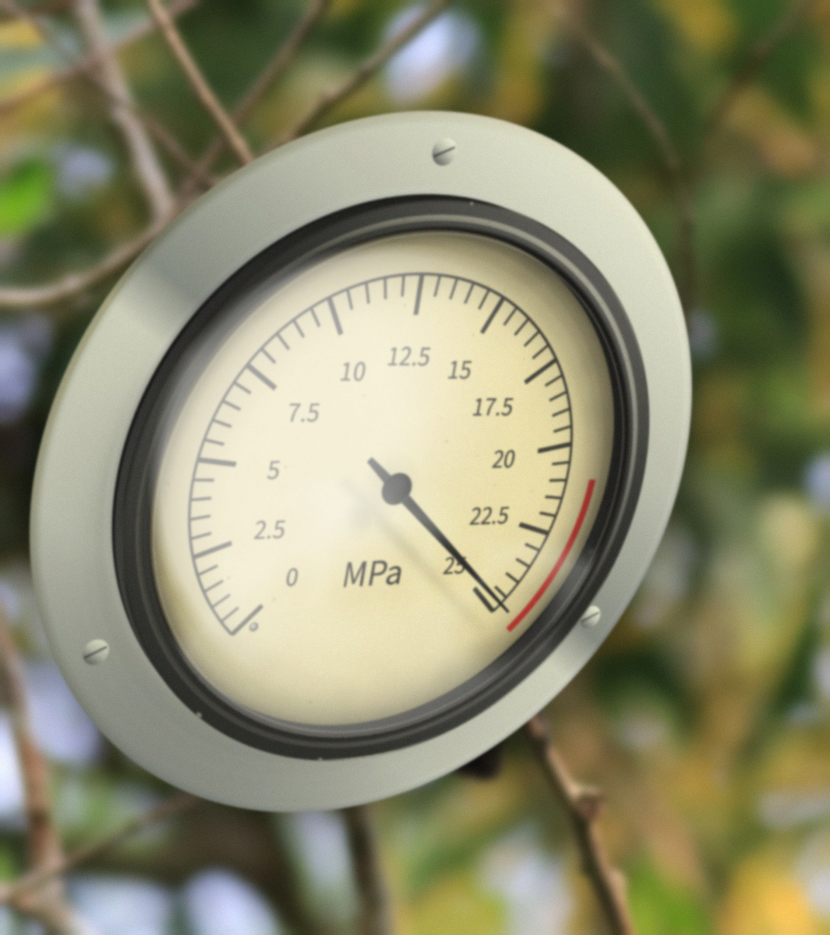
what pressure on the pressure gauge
24.75 MPa
